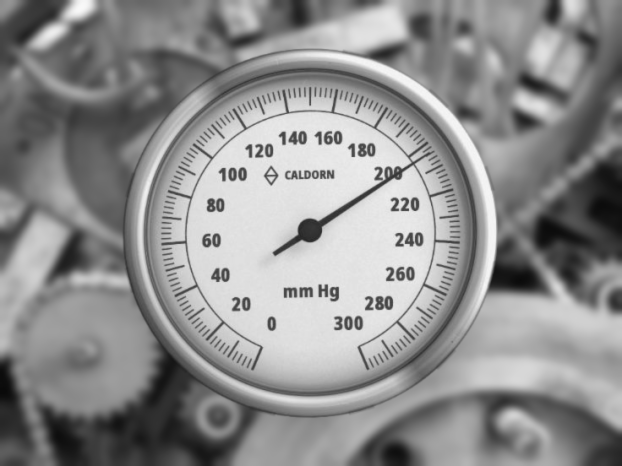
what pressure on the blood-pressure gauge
204 mmHg
